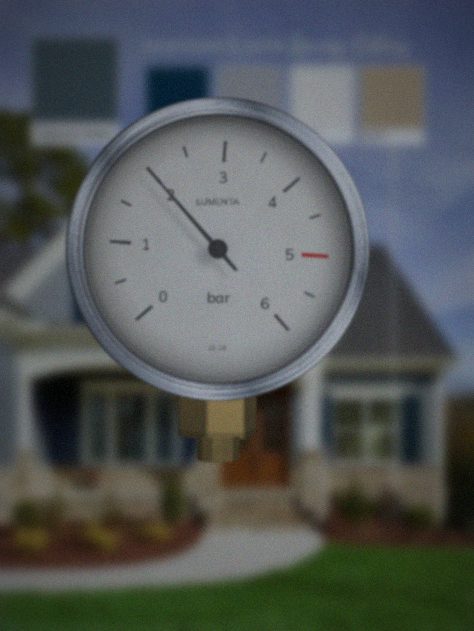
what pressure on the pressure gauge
2 bar
